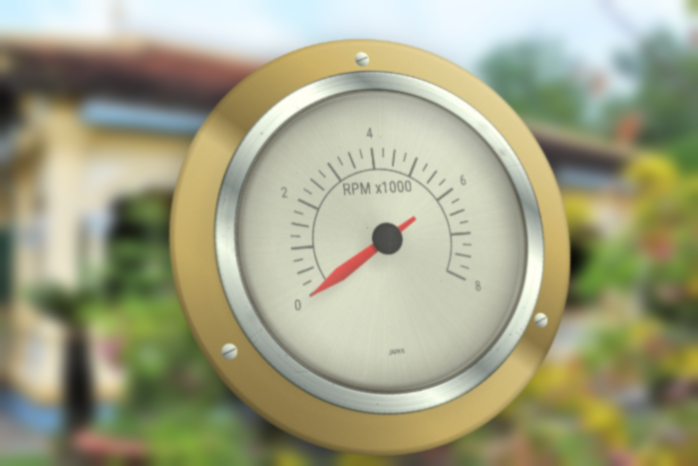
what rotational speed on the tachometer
0 rpm
